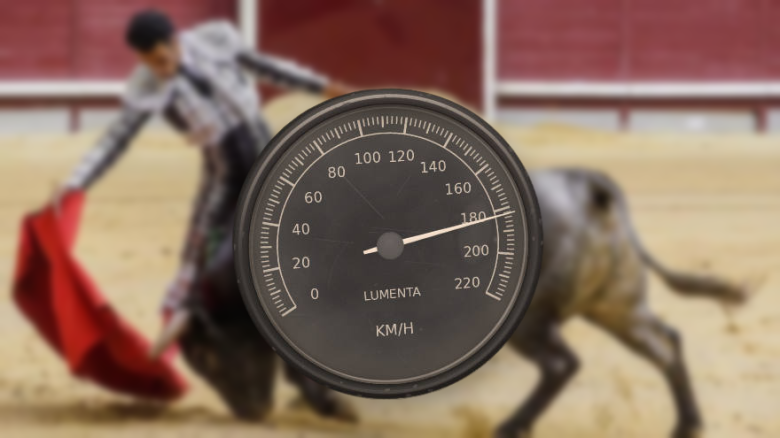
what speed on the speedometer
182 km/h
